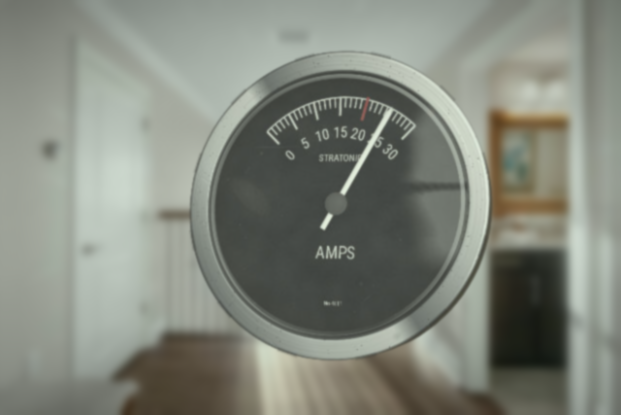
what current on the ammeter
25 A
